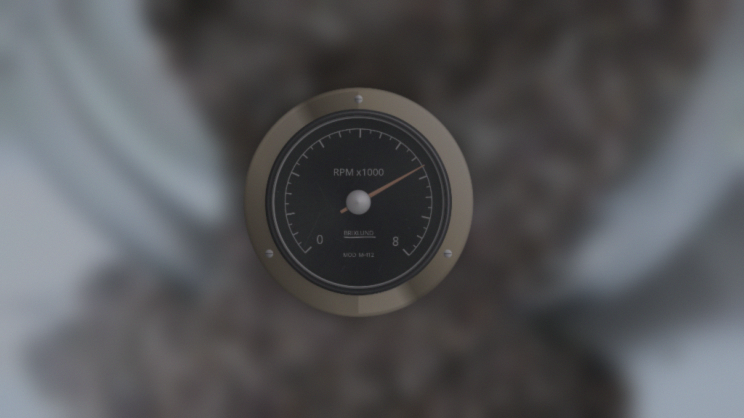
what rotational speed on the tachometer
5750 rpm
